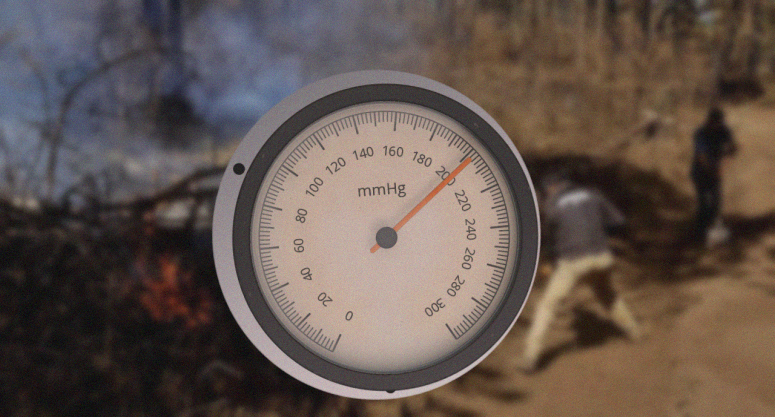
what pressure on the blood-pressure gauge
202 mmHg
